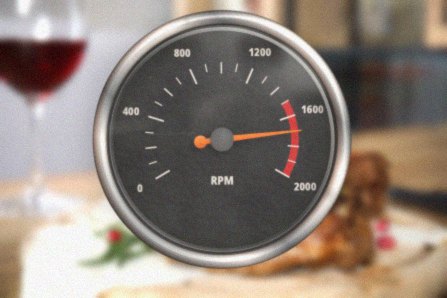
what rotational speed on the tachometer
1700 rpm
